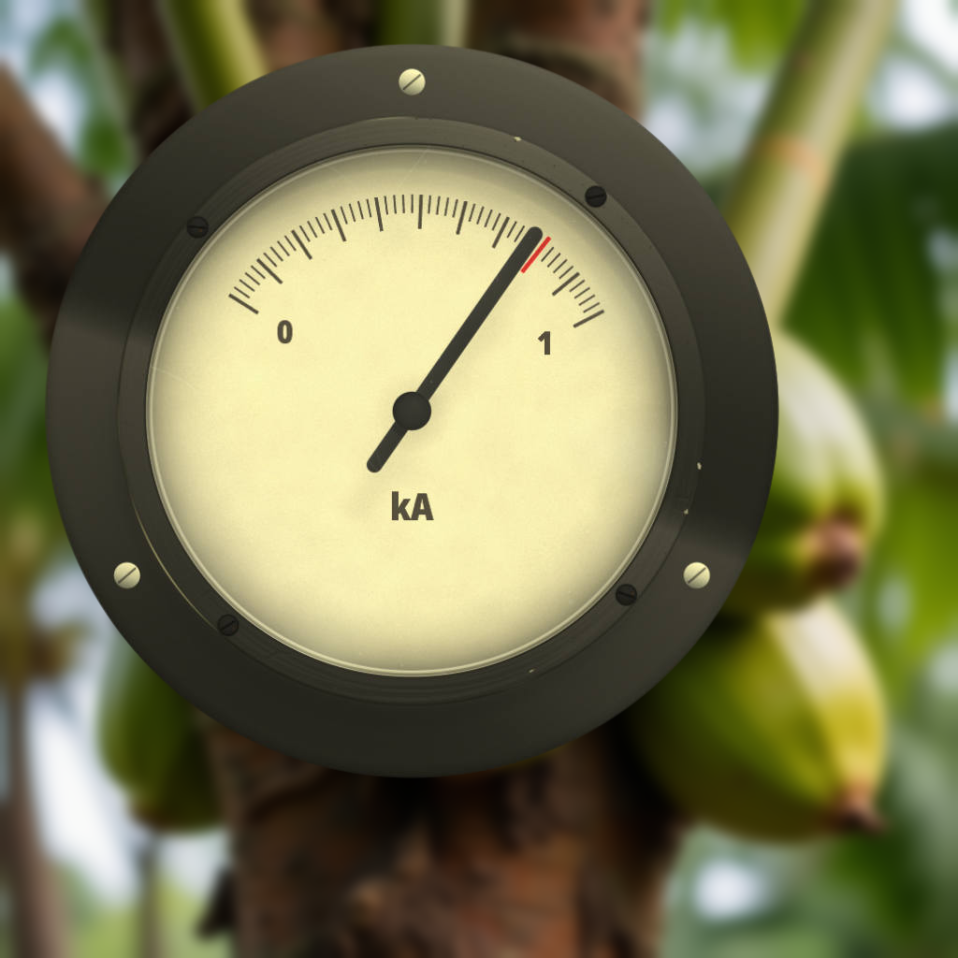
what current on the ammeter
0.77 kA
